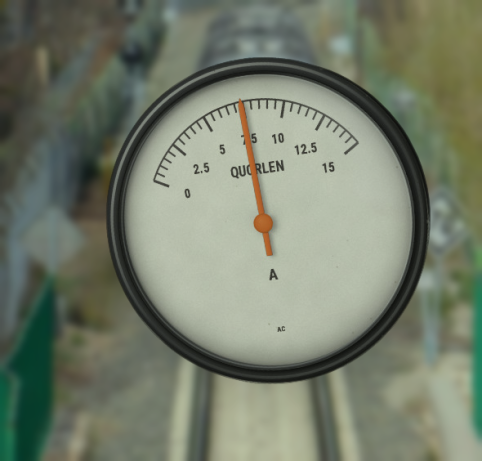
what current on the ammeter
7.5 A
